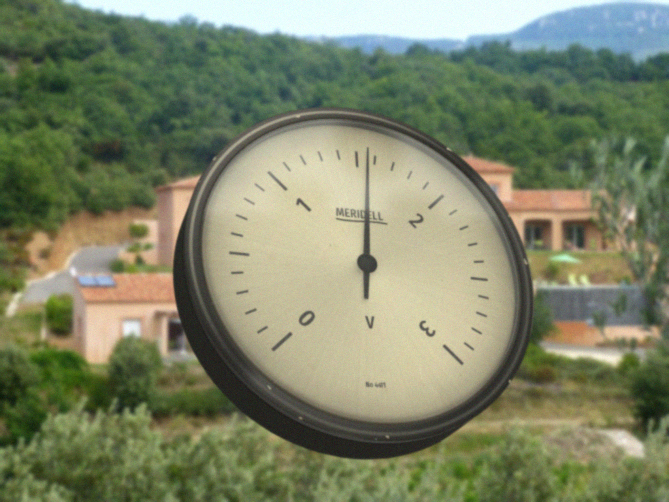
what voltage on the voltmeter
1.55 V
